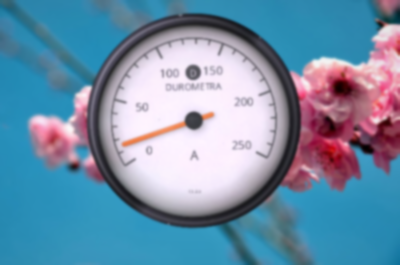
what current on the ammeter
15 A
